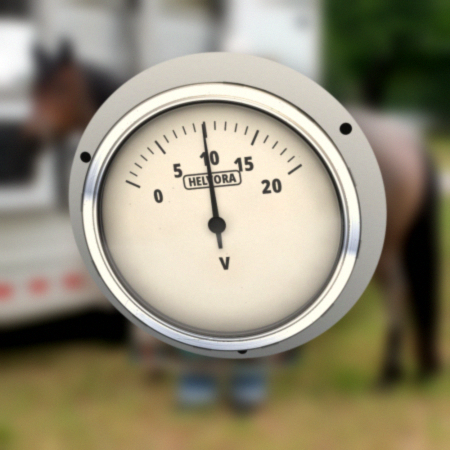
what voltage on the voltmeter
10 V
